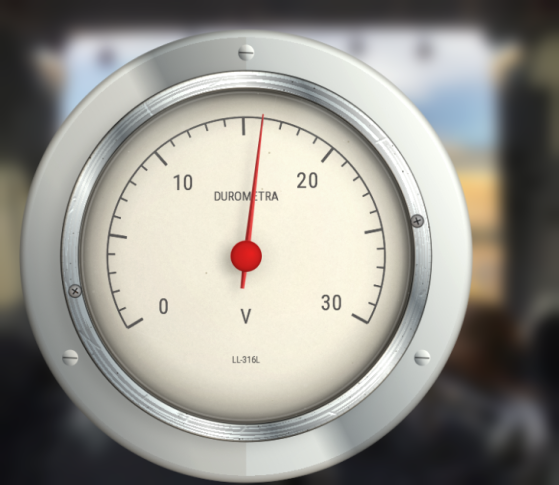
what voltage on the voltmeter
16 V
